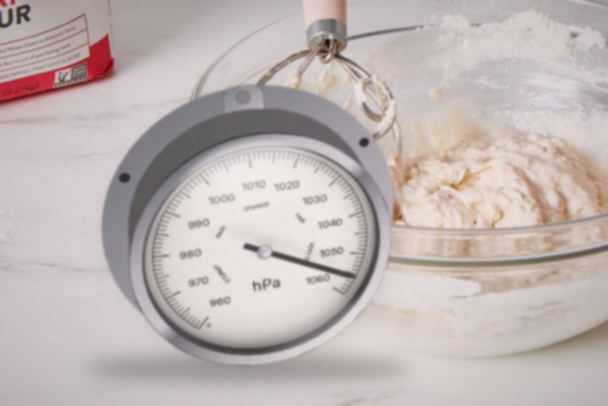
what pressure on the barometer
1055 hPa
